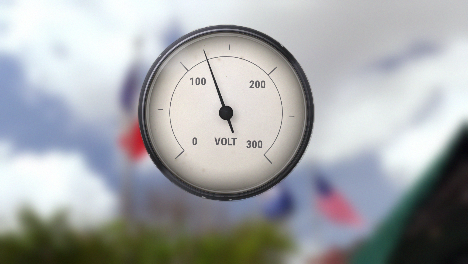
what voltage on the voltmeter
125 V
